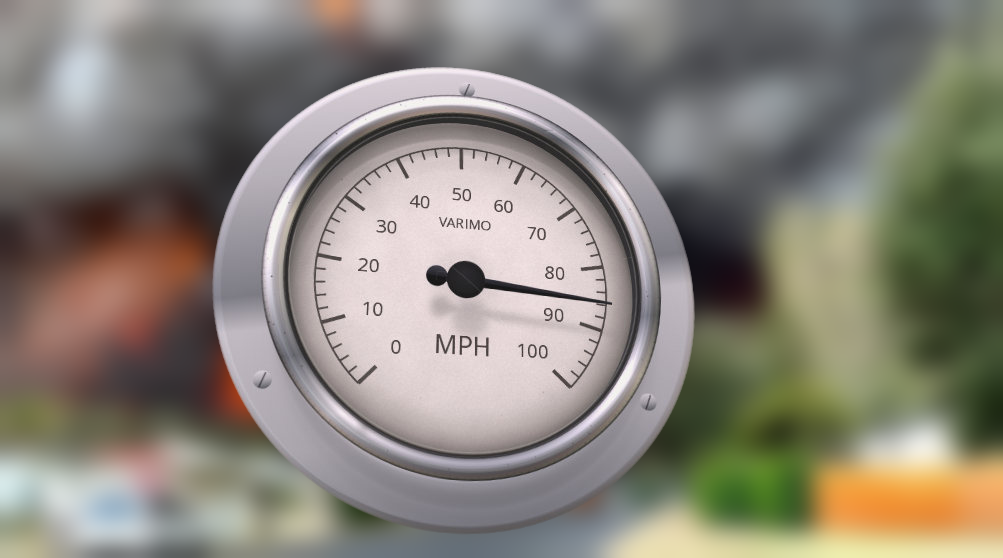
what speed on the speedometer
86 mph
